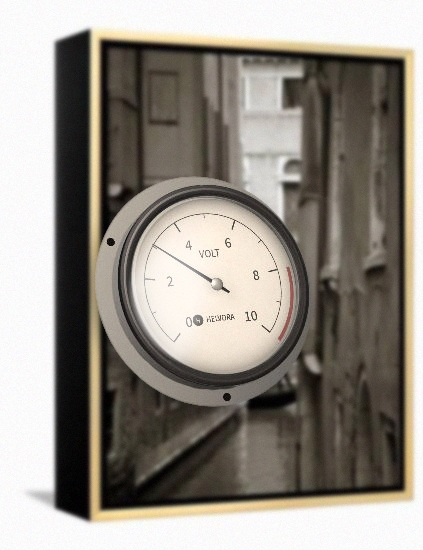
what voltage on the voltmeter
3 V
